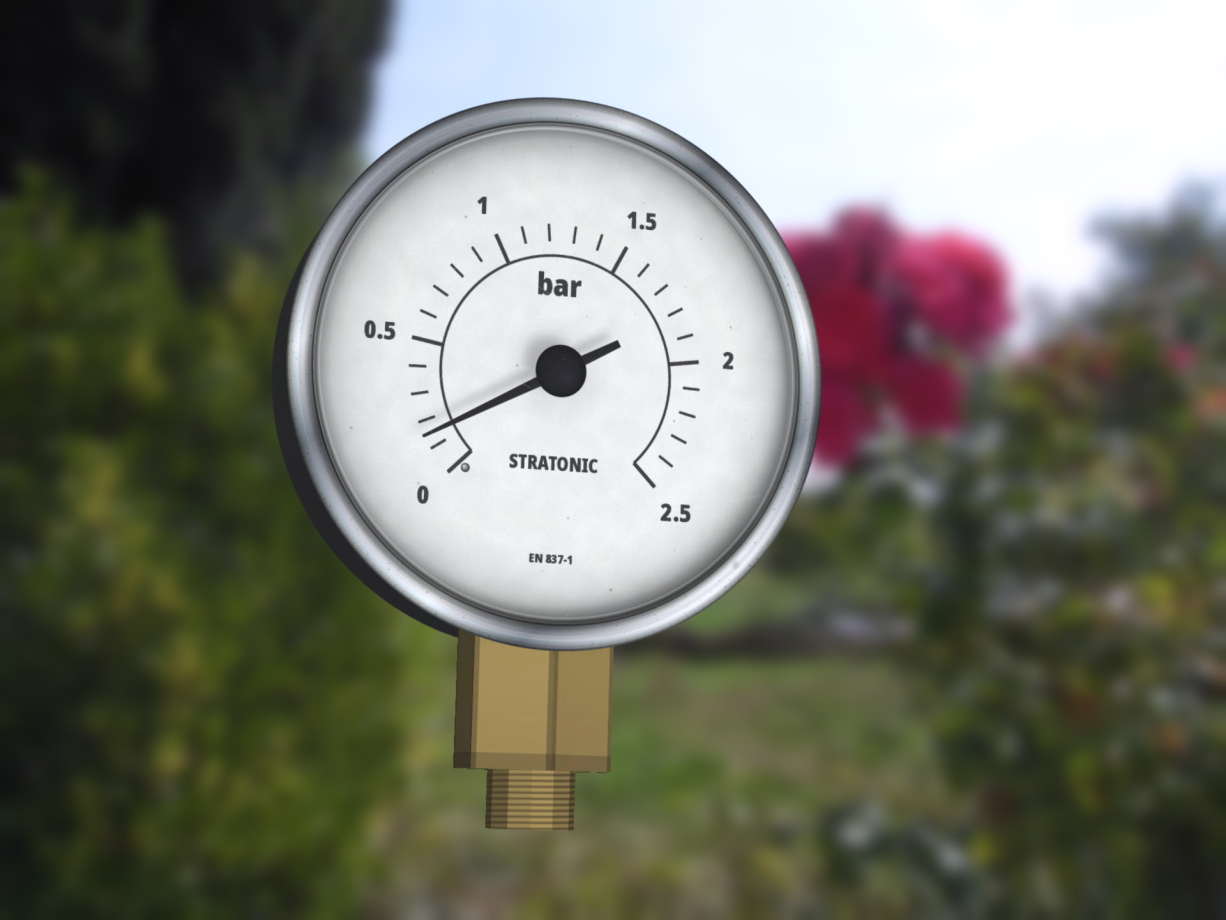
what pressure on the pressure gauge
0.15 bar
